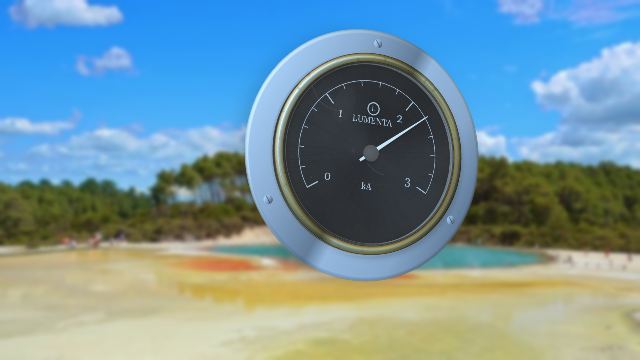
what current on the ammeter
2.2 kA
